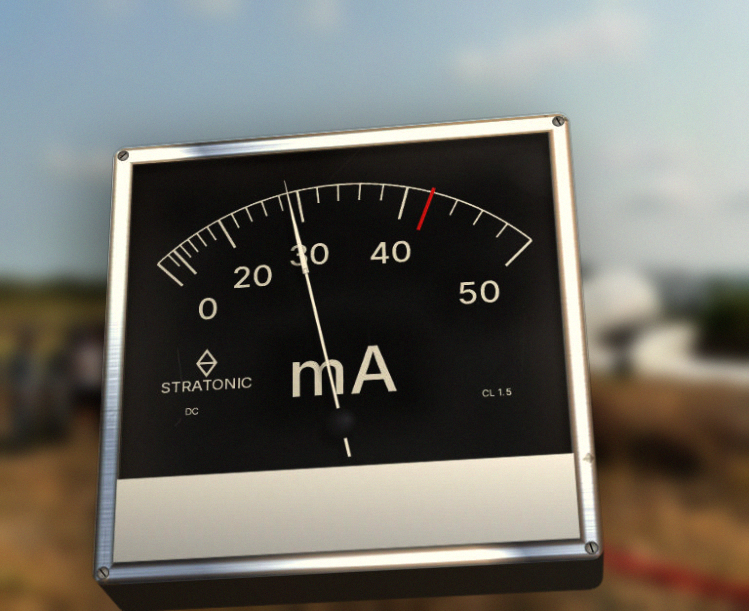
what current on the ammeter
29 mA
